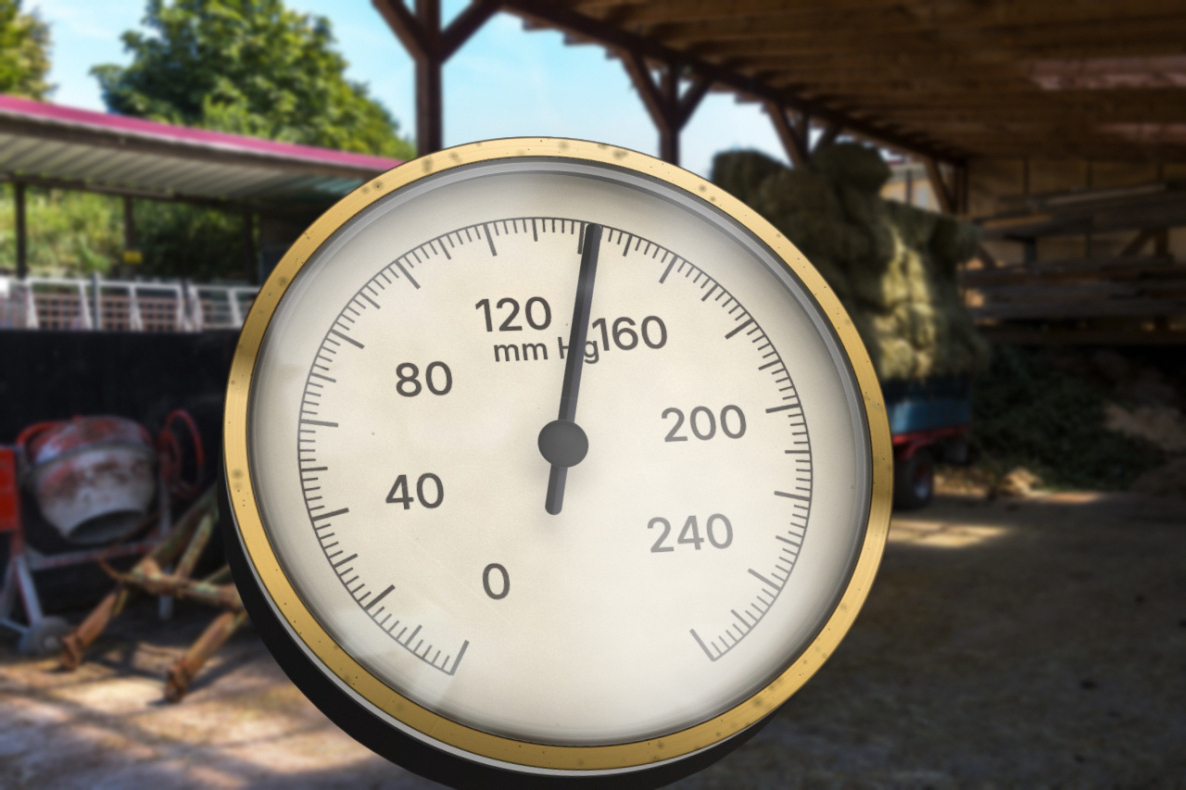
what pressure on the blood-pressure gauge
142 mmHg
